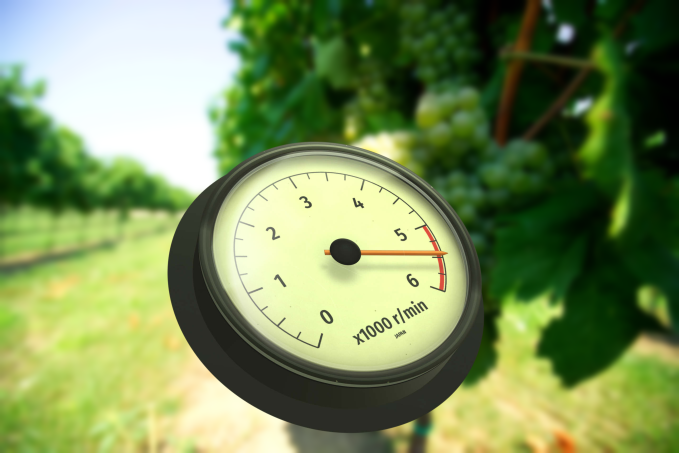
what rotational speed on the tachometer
5500 rpm
